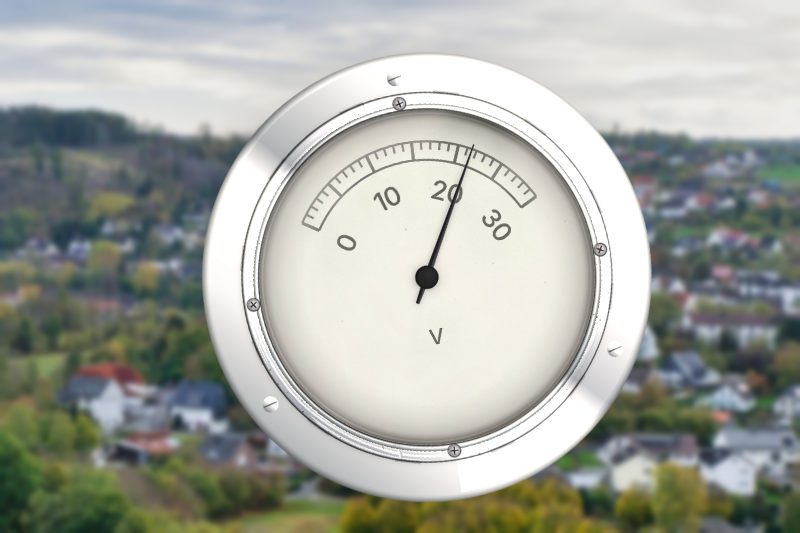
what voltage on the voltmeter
21.5 V
